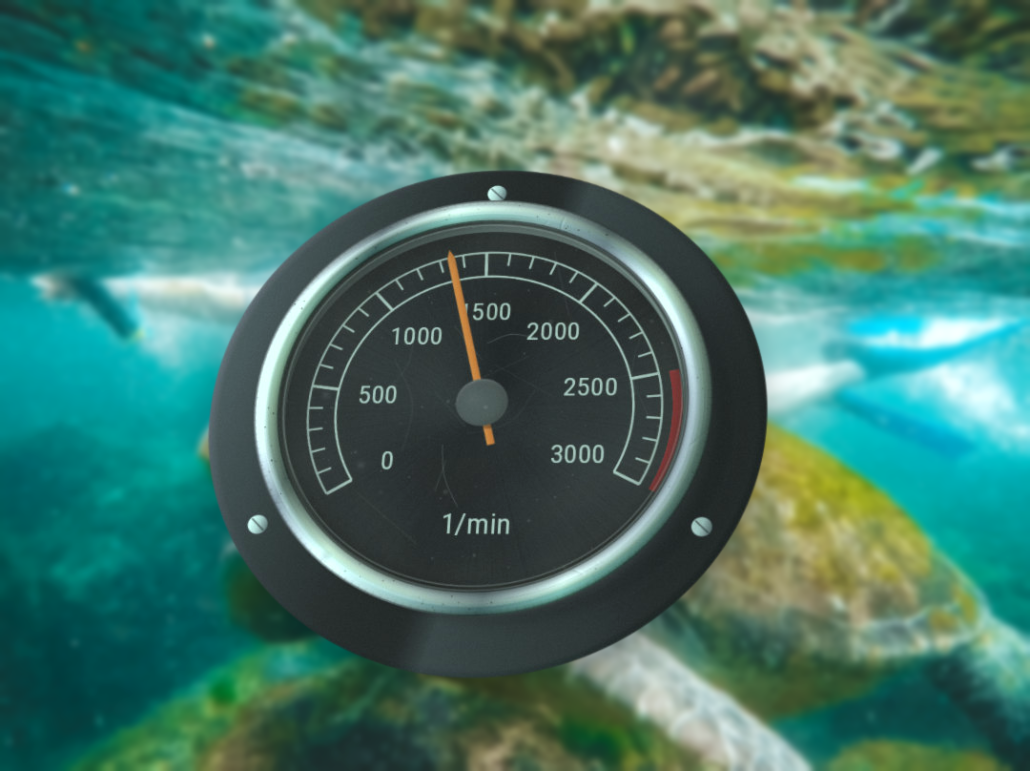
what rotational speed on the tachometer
1350 rpm
